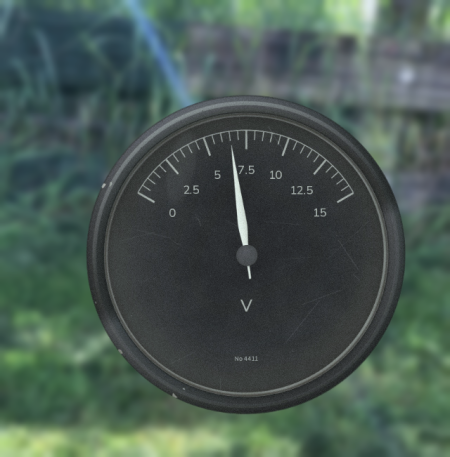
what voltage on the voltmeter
6.5 V
